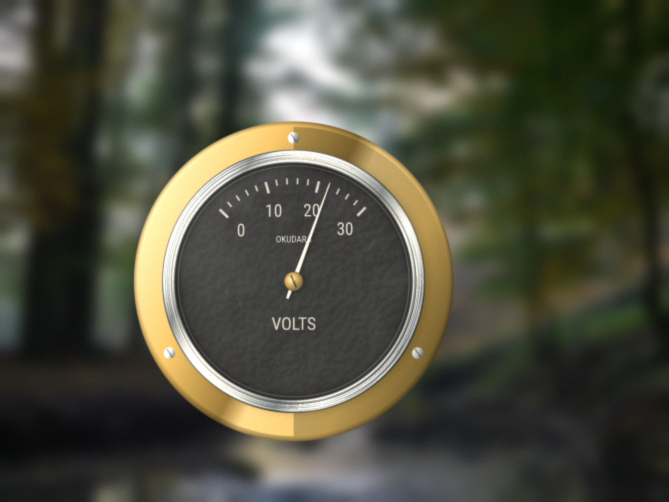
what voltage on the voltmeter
22 V
